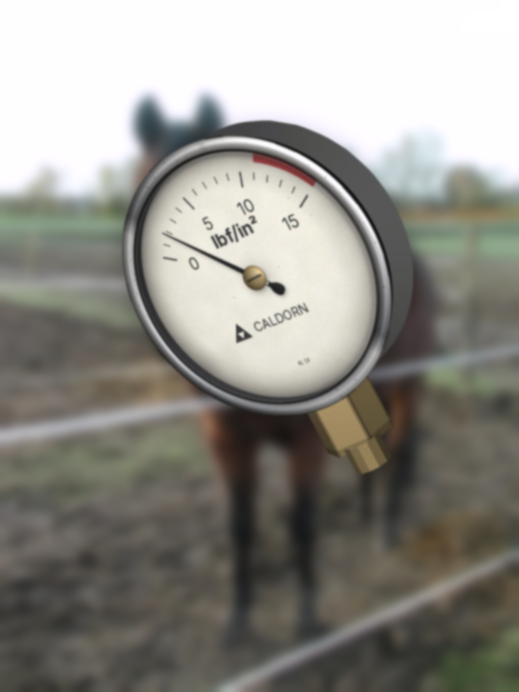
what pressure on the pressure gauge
2 psi
